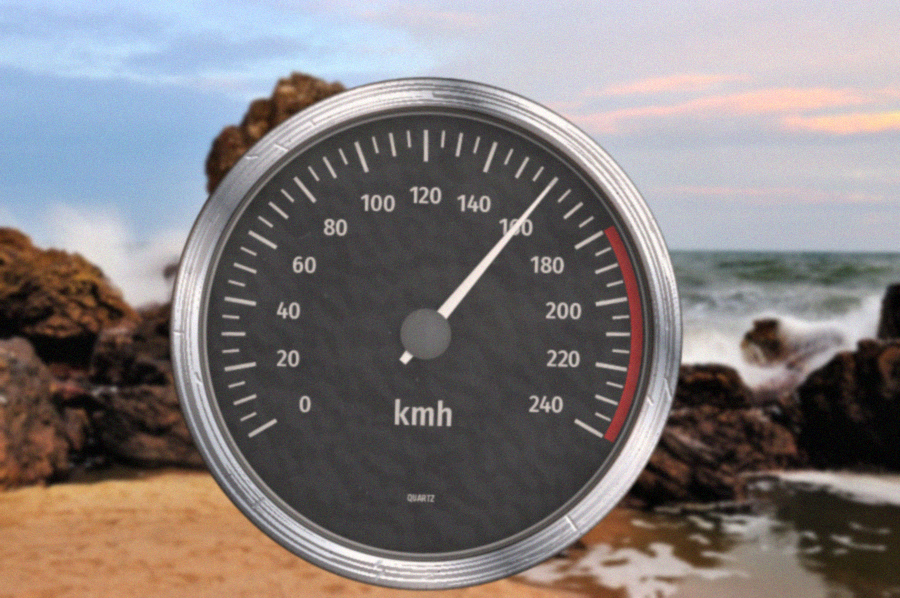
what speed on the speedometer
160 km/h
